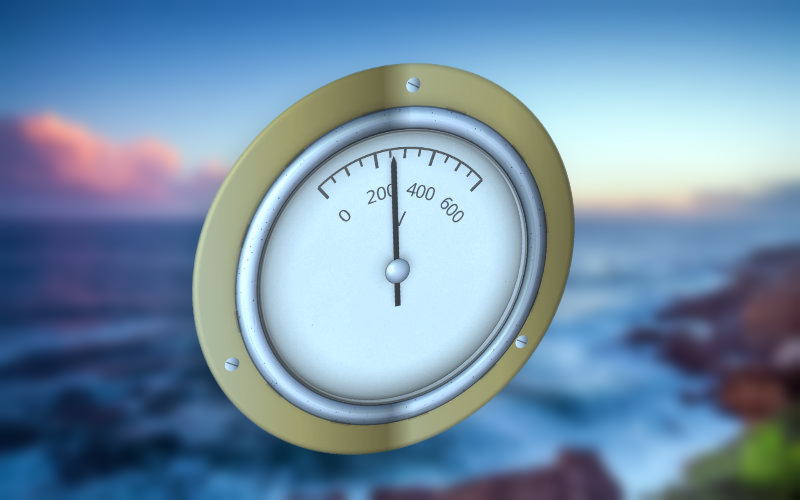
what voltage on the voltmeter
250 V
